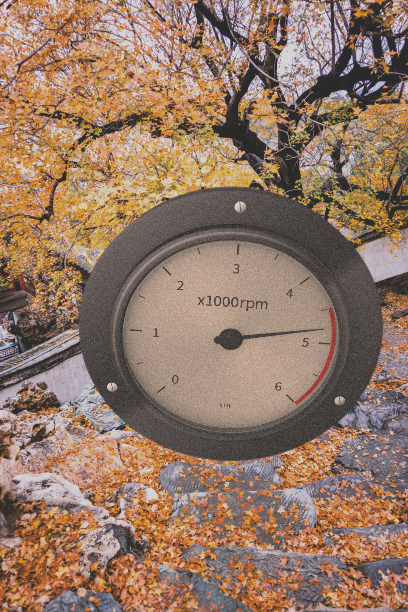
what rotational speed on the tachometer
4750 rpm
